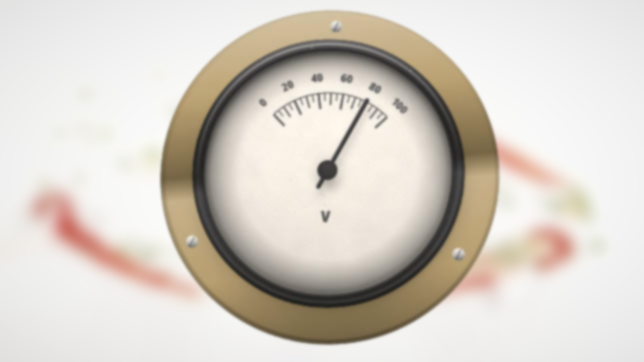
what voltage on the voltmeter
80 V
